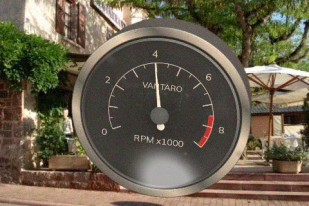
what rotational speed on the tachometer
4000 rpm
